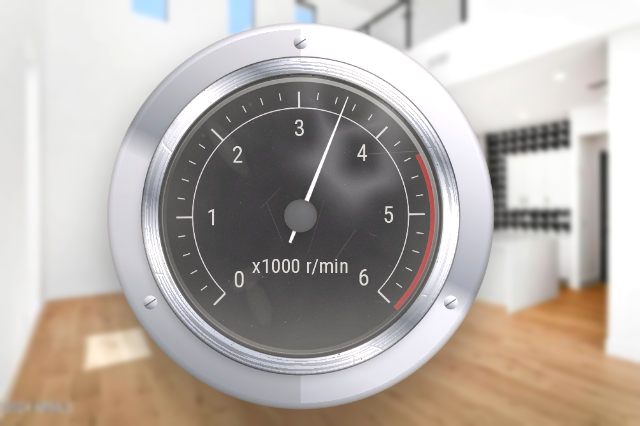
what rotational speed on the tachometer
3500 rpm
